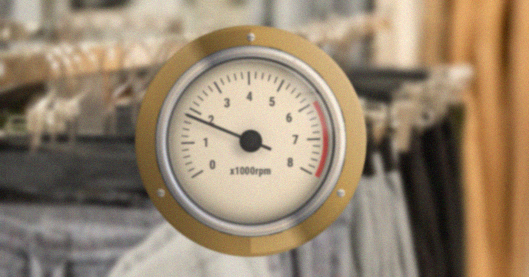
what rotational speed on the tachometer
1800 rpm
